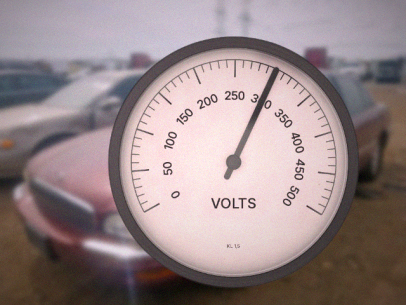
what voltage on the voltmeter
300 V
